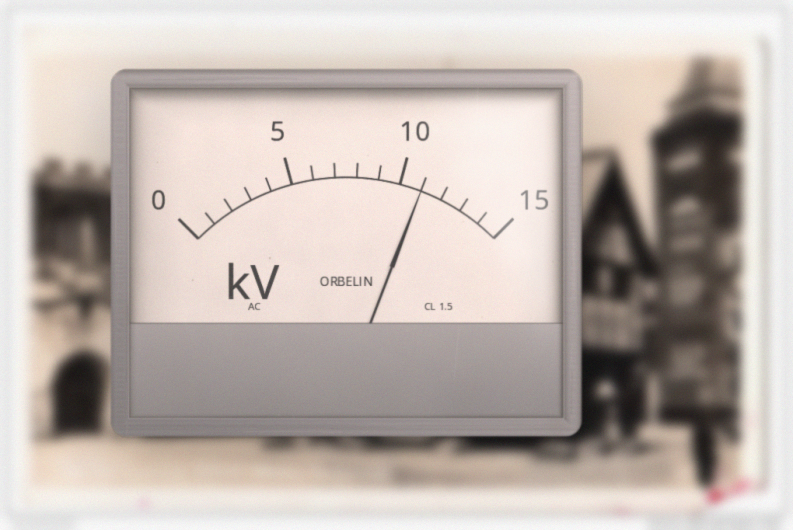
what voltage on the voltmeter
11 kV
